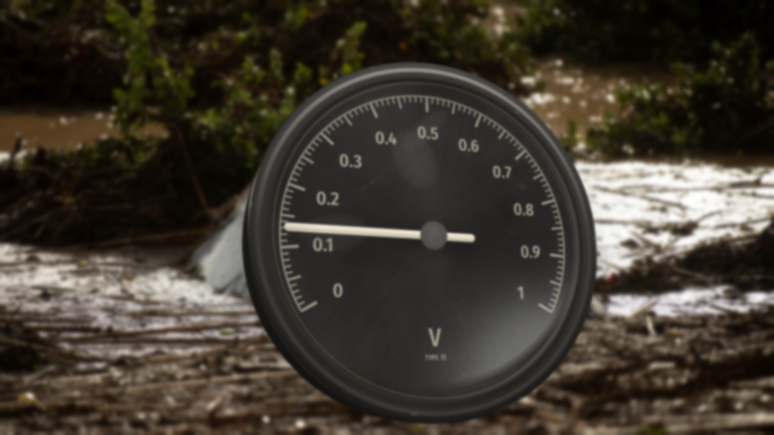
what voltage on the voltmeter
0.13 V
